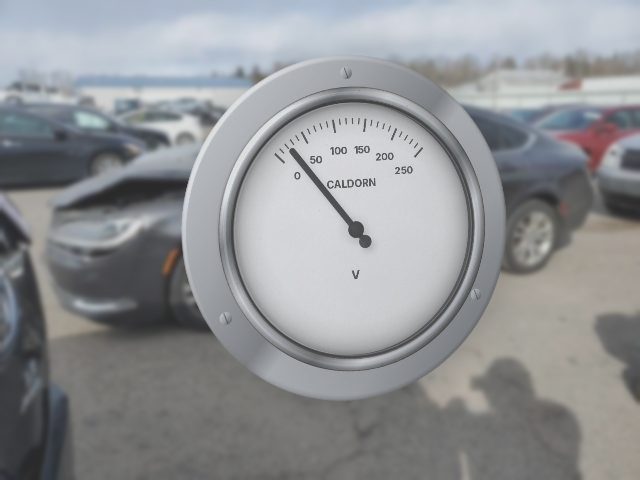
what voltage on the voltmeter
20 V
